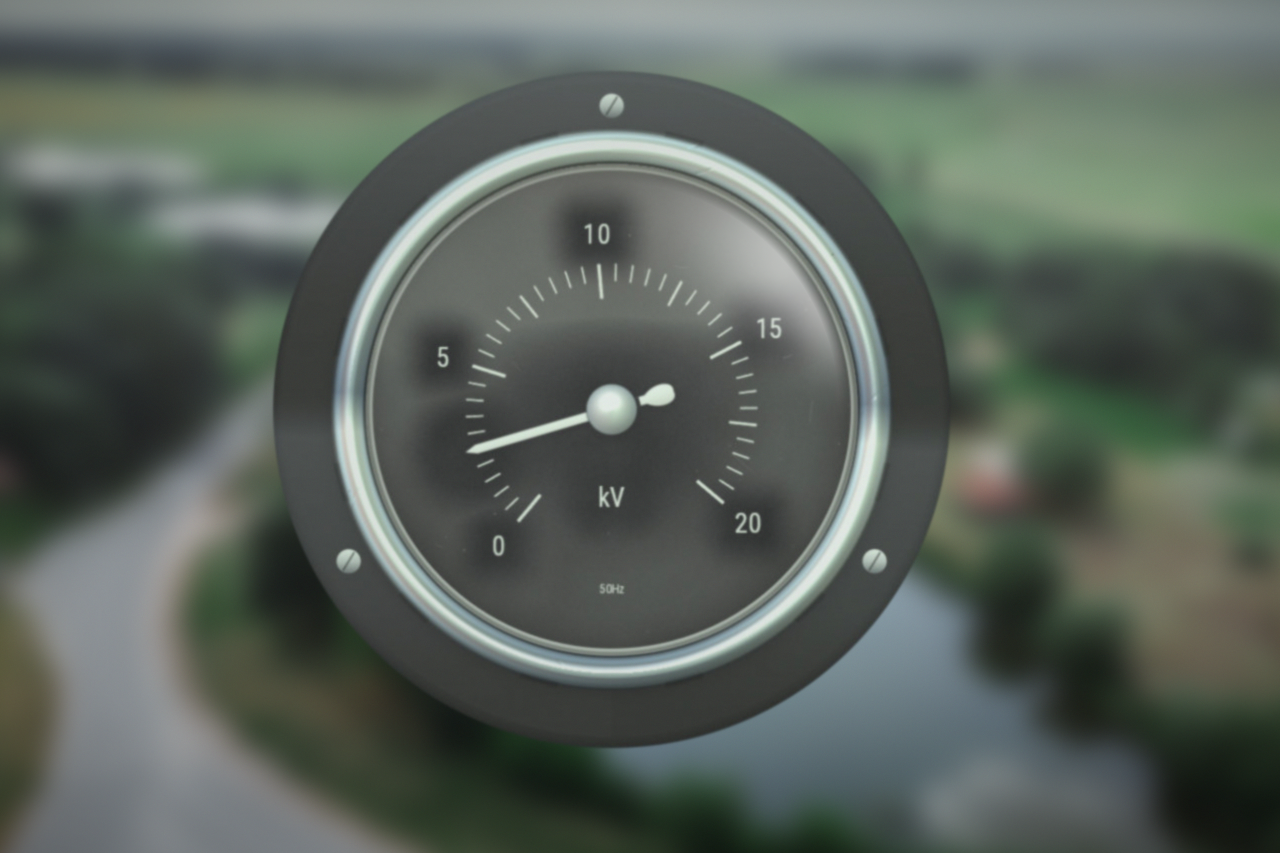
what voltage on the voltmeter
2.5 kV
